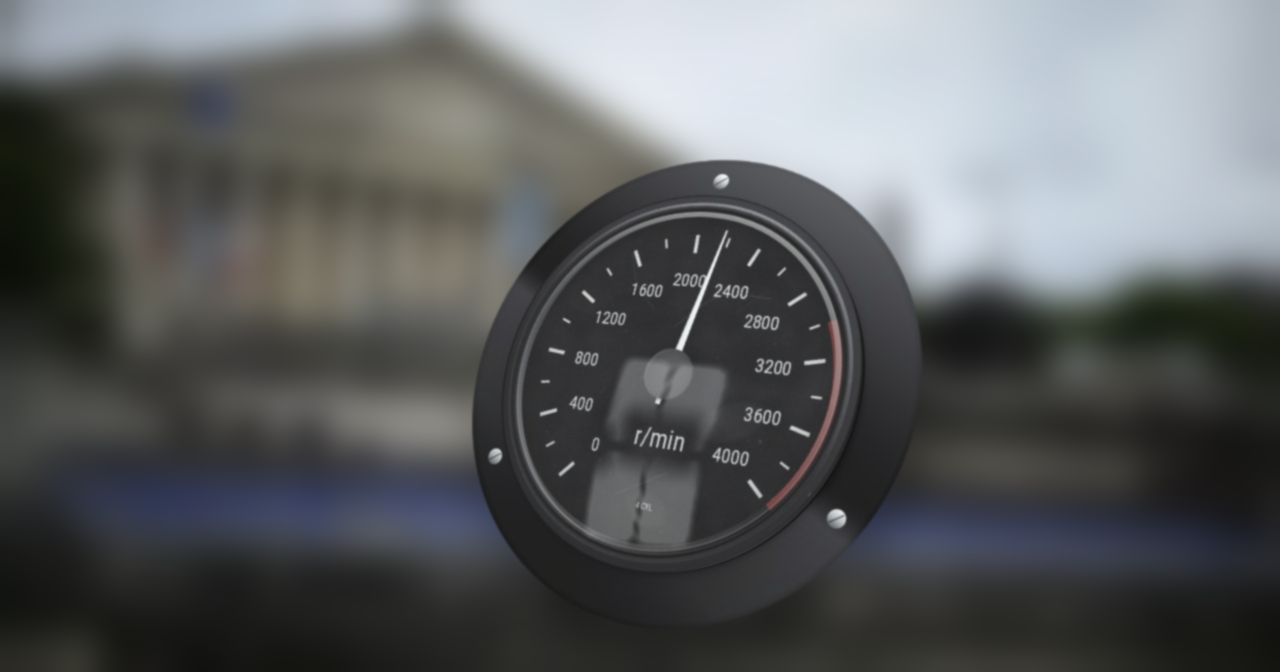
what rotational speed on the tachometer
2200 rpm
